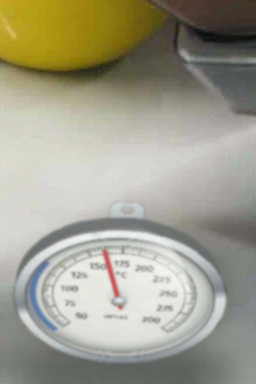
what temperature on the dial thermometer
162.5 °C
